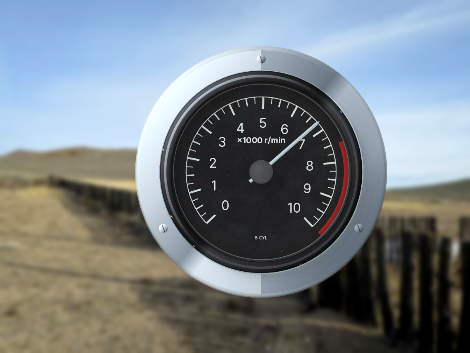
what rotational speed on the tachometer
6750 rpm
